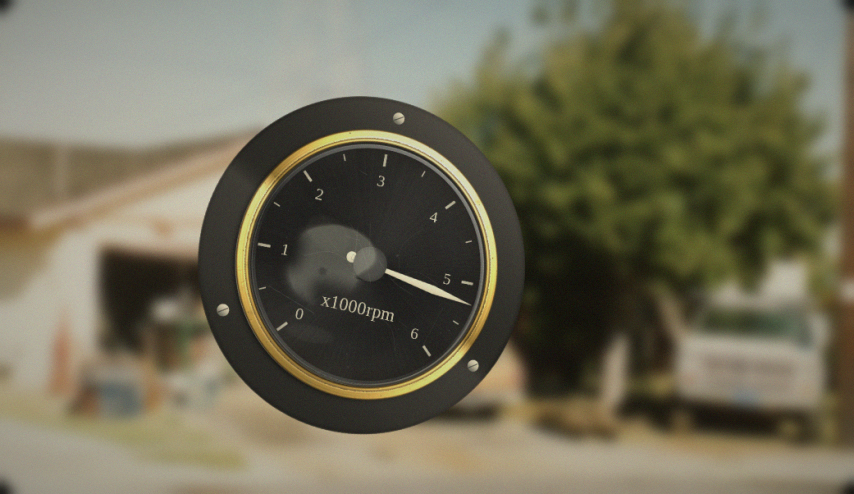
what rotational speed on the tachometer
5250 rpm
